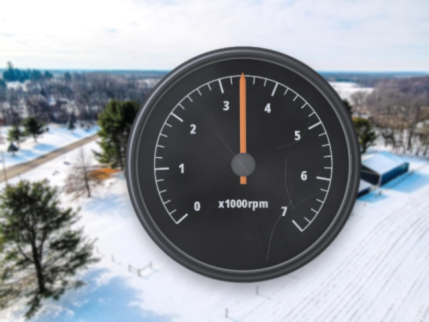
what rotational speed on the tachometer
3400 rpm
